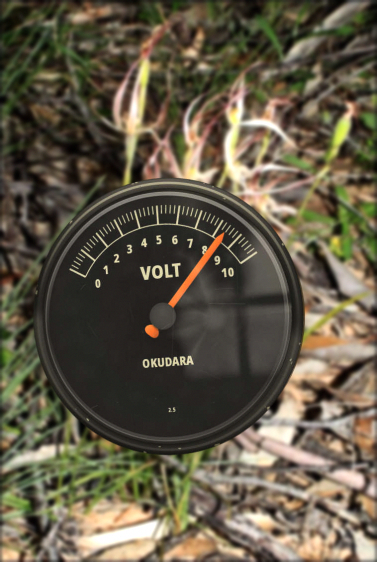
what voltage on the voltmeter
8.4 V
